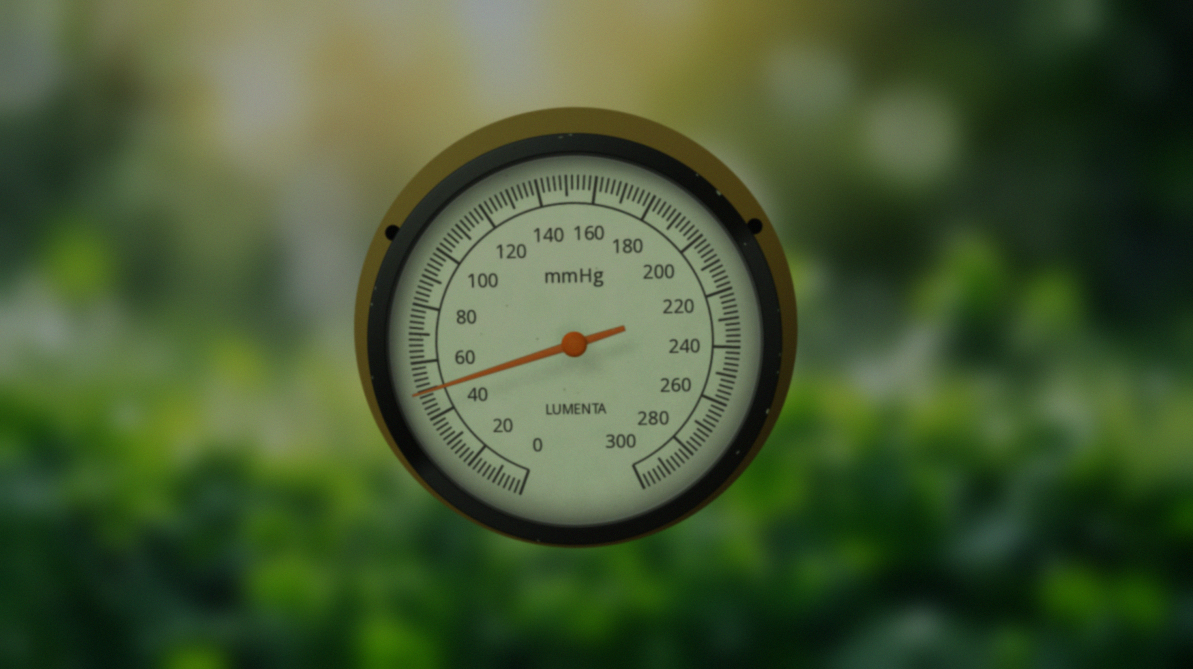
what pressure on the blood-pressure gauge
50 mmHg
